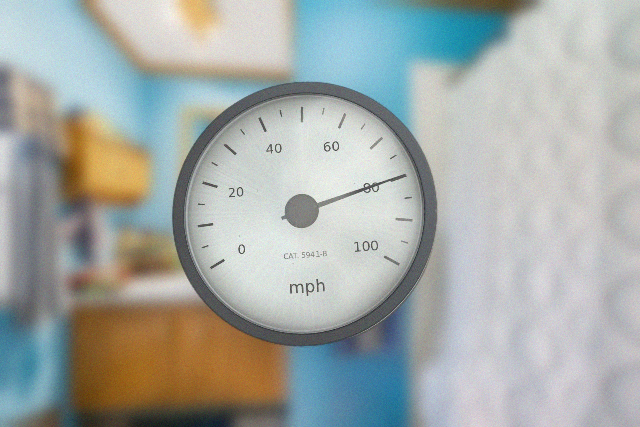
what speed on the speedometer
80 mph
